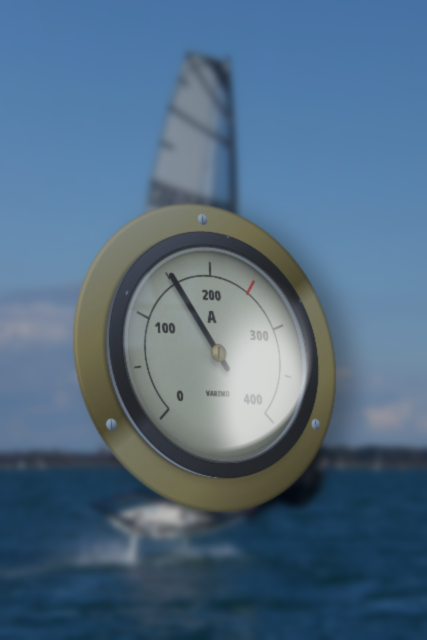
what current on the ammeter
150 A
